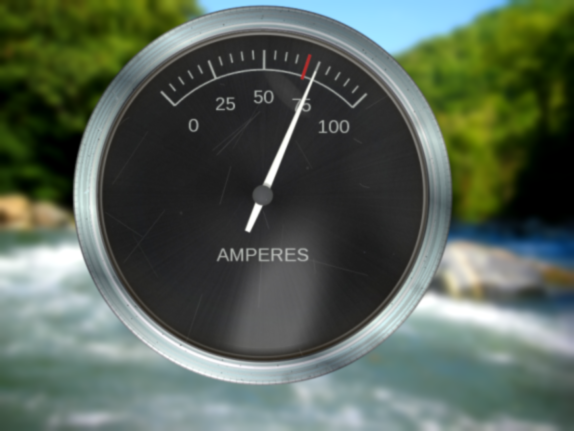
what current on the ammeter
75 A
